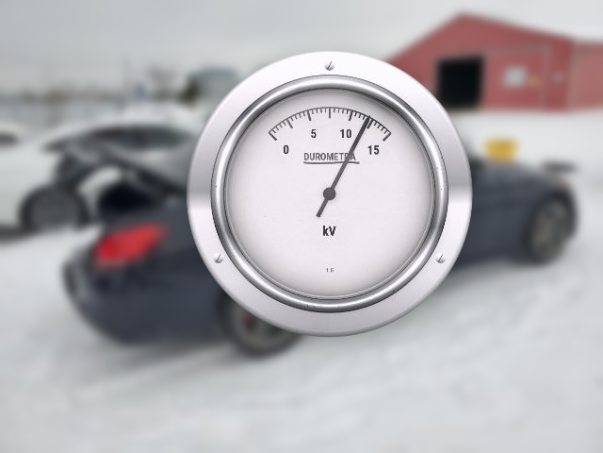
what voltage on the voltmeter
12 kV
